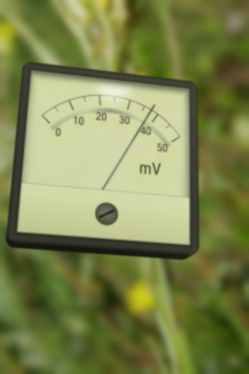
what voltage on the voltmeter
37.5 mV
